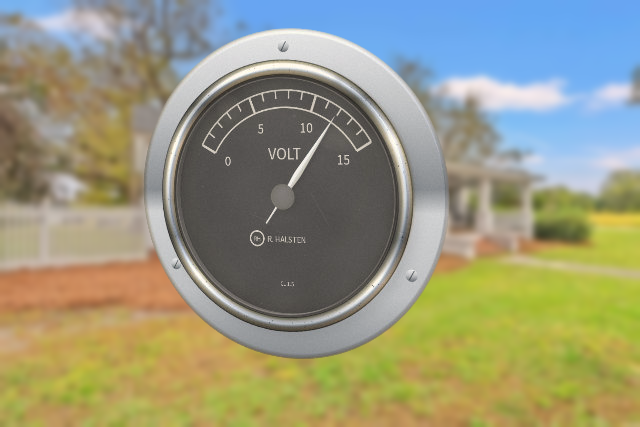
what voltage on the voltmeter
12 V
